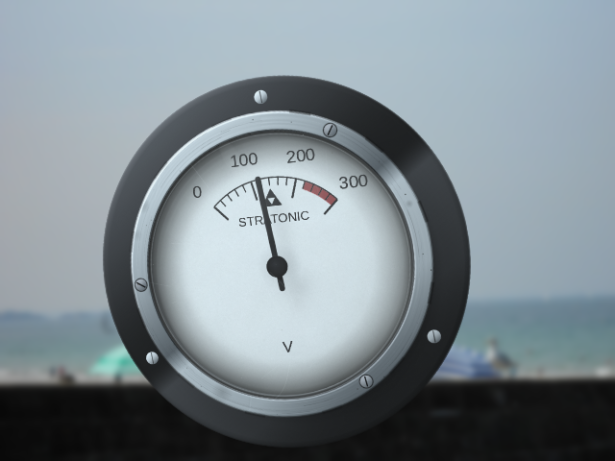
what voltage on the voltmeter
120 V
